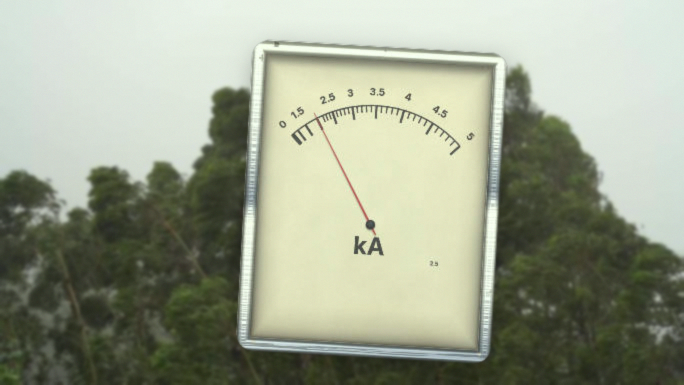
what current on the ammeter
2 kA
